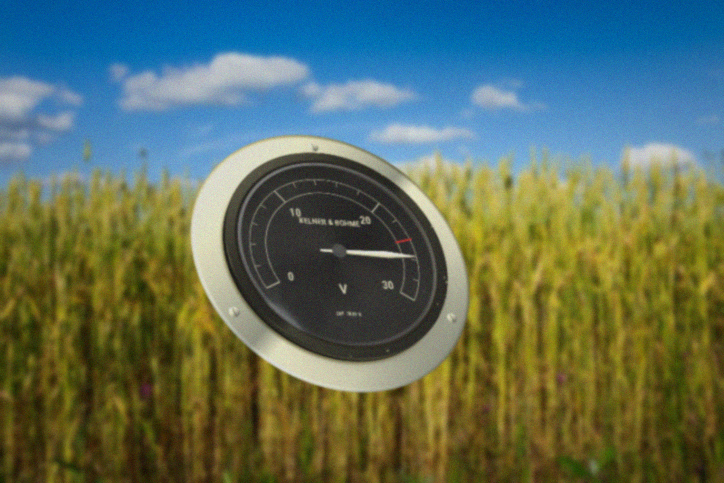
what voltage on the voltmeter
26 V
